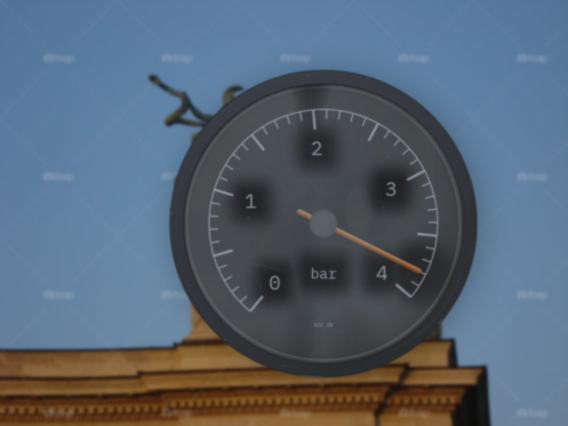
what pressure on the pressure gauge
3.8 bar
